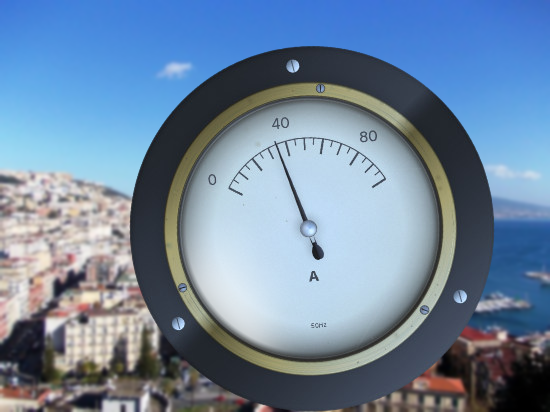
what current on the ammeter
35 A
